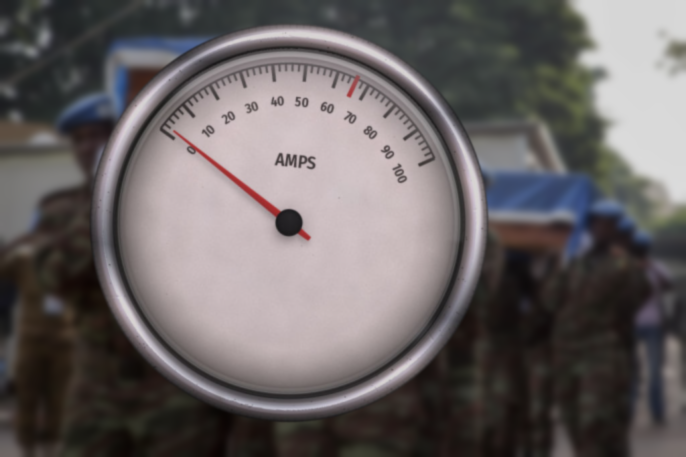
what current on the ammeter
2 A
